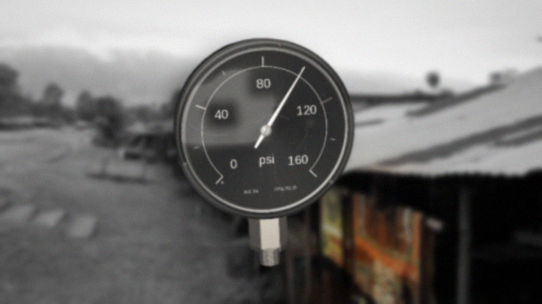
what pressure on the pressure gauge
100 psi
